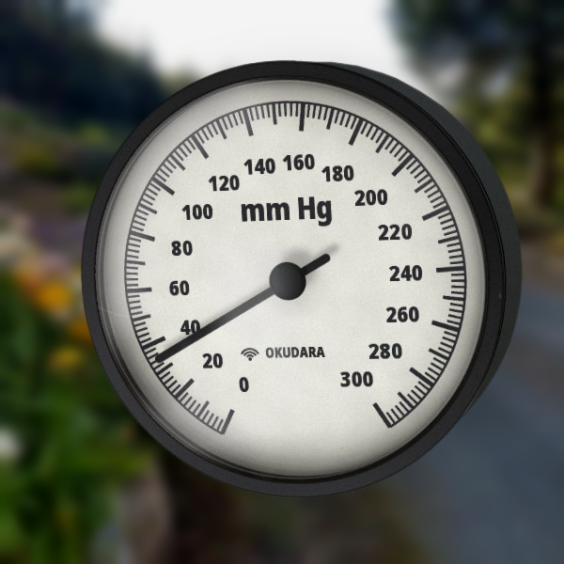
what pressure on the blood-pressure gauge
34 mmHg
